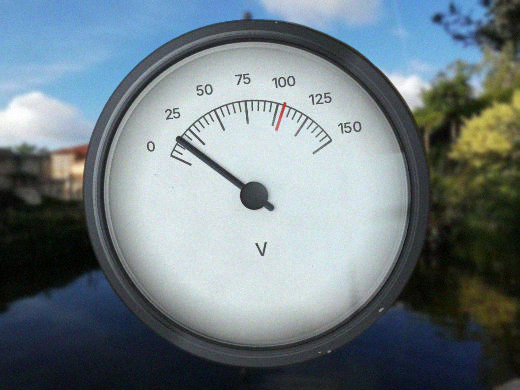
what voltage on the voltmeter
15 V
